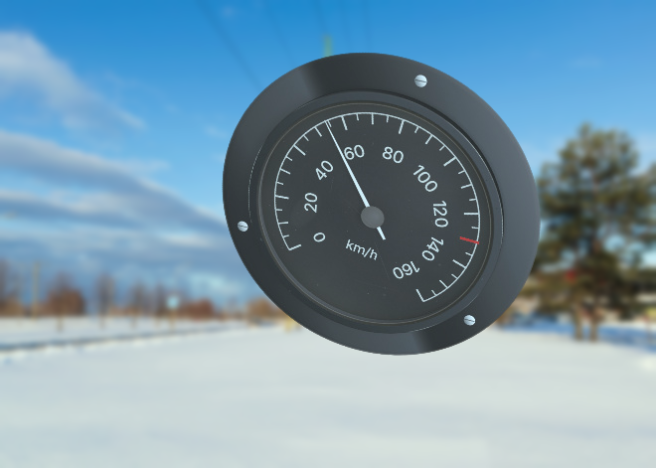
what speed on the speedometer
55 km/h
